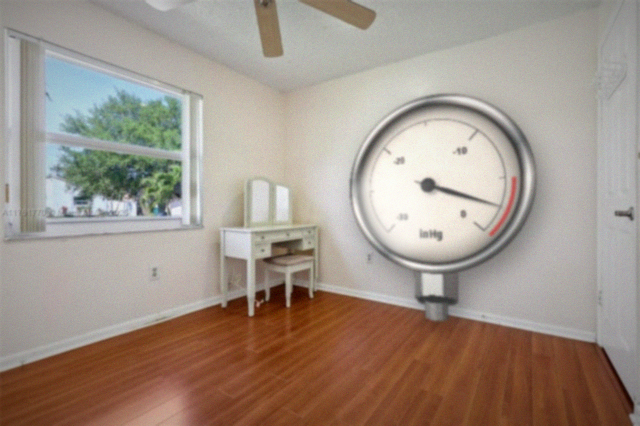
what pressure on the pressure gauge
-2.5 inHg
